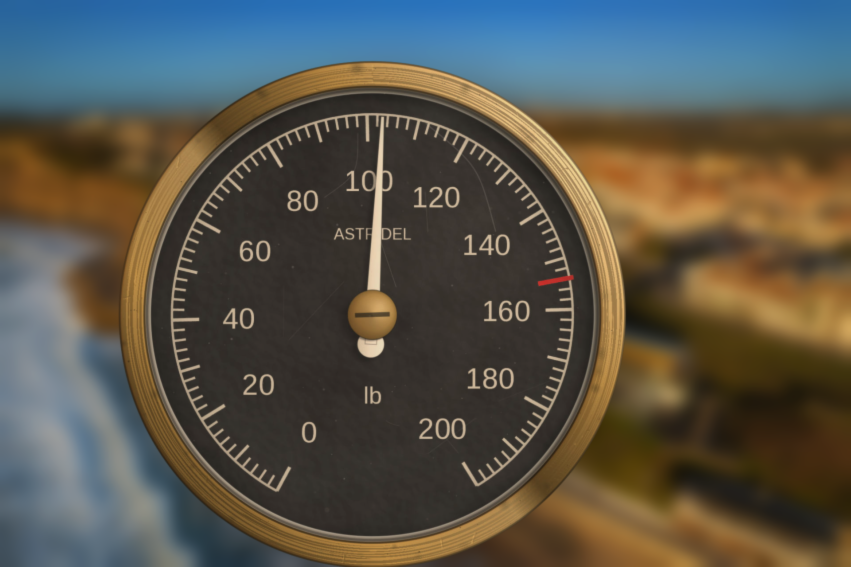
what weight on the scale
103 lb
